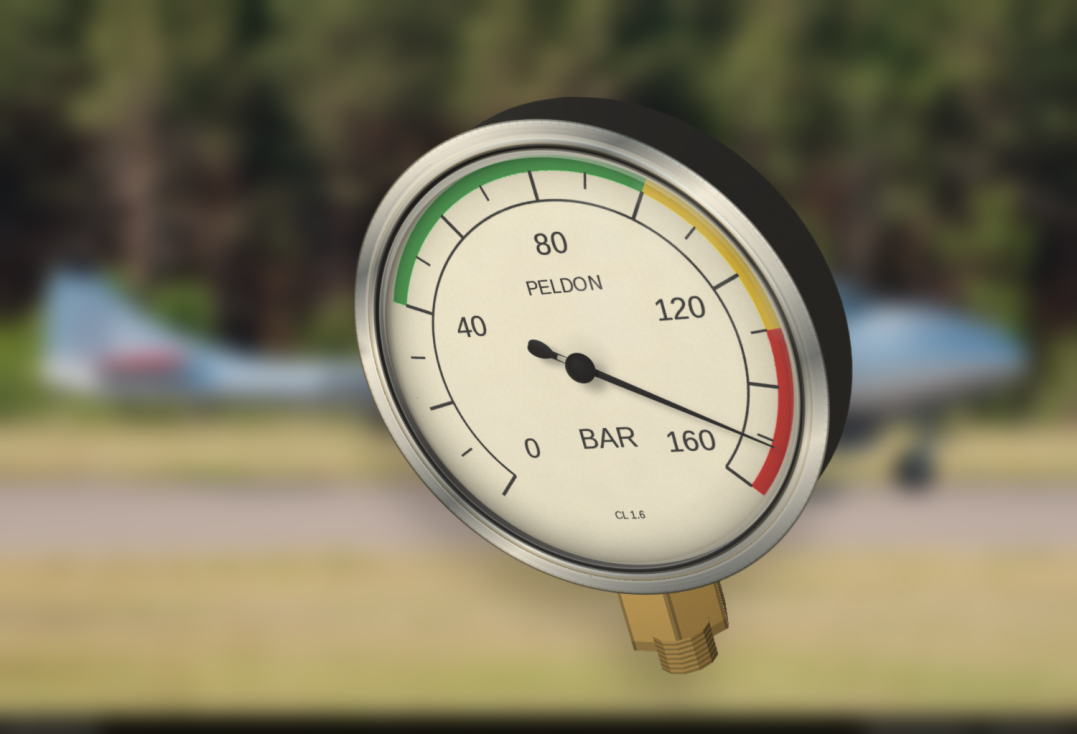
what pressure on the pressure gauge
150 bar
